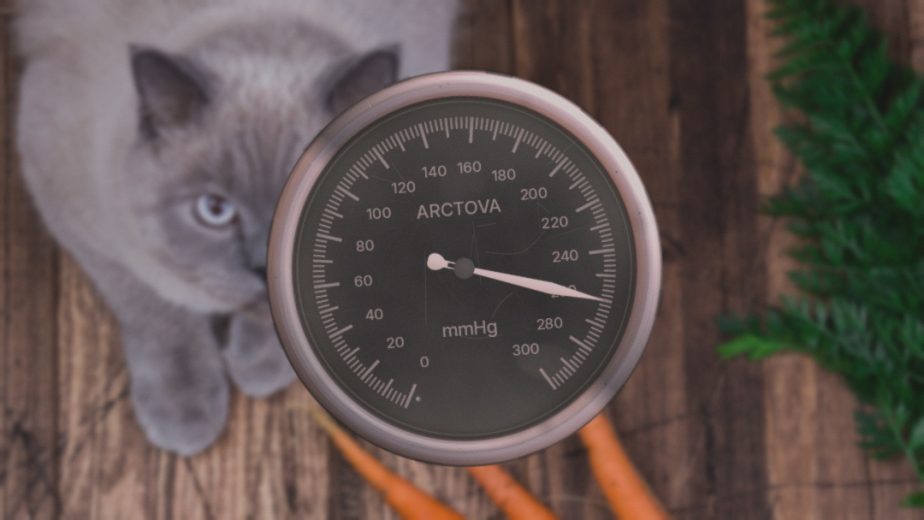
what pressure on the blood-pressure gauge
260 mmHg
